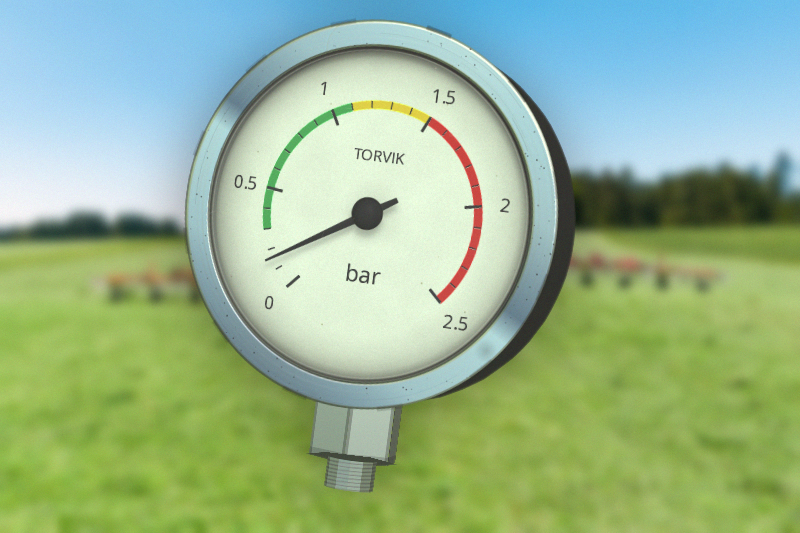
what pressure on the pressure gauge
0.15 bar
